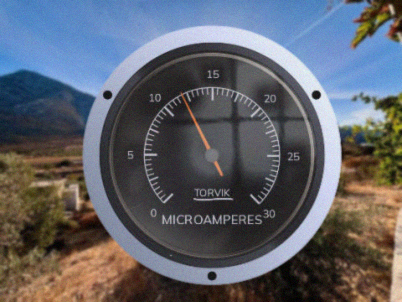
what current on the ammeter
12 µA
